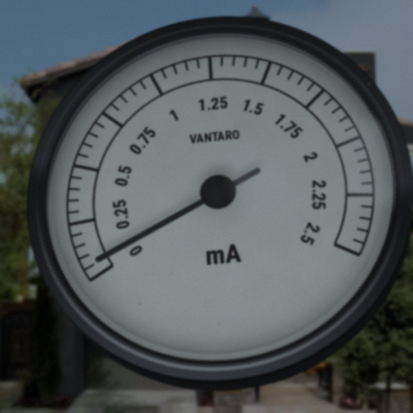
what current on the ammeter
0.05 mA
